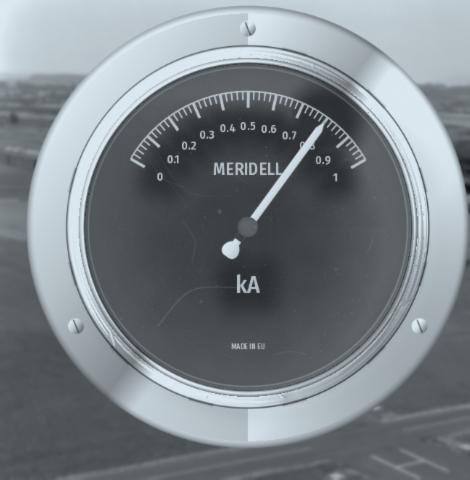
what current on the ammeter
0.8 kA
